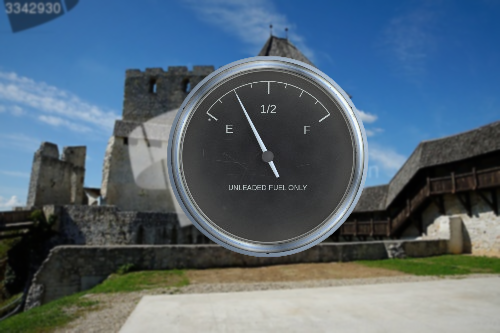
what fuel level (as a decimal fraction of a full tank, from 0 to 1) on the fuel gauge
0.25
